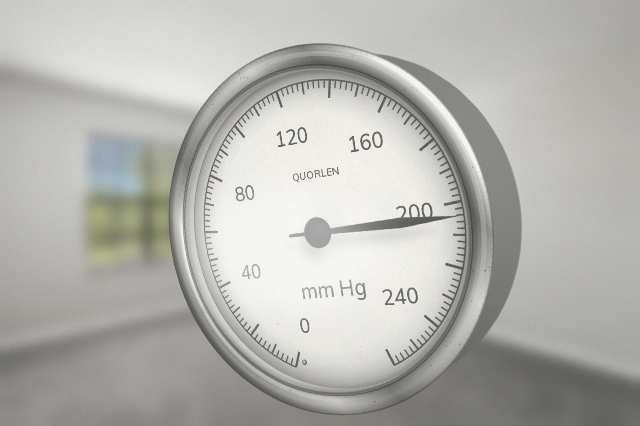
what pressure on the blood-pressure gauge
204 mmHg
